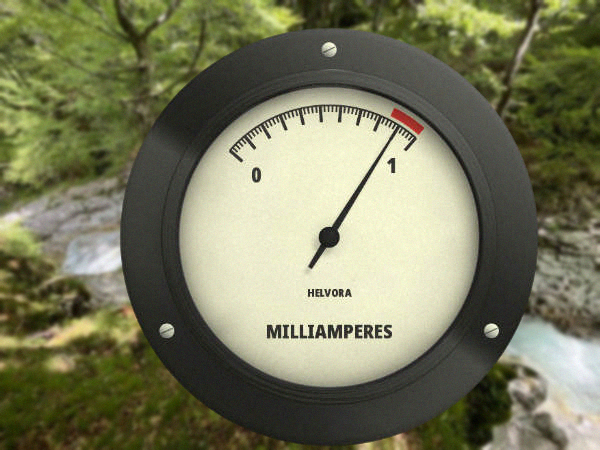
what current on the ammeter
0.9 mA
